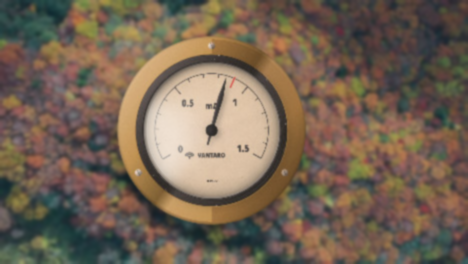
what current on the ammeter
0.85 mA
